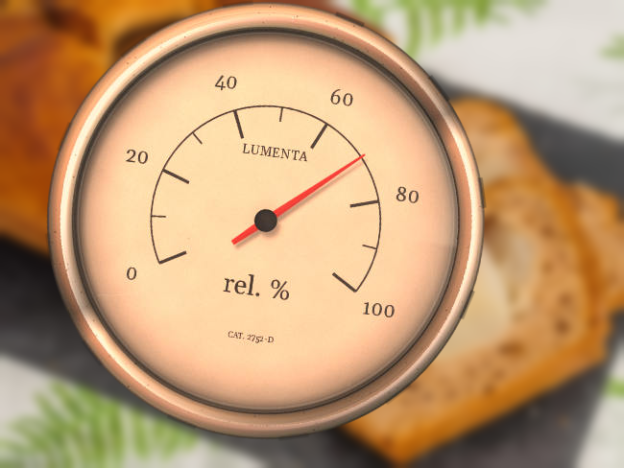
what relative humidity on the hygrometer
70 %
